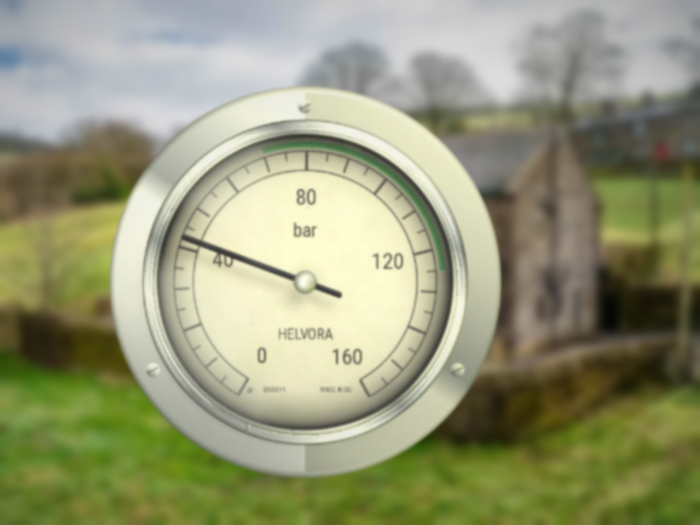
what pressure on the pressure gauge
42.5 bar
